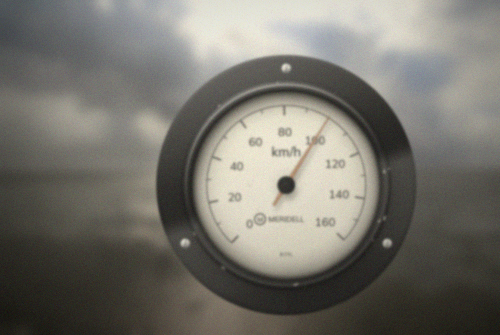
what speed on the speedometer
100 km/h
